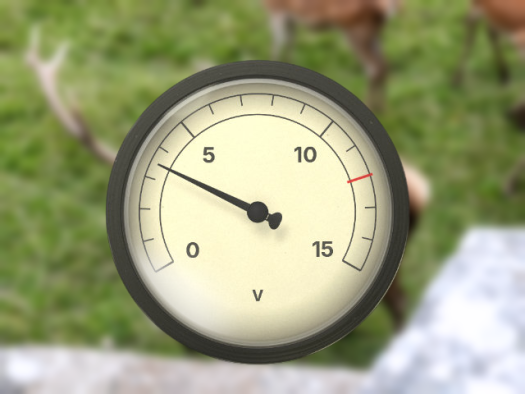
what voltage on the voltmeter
3.5 V
